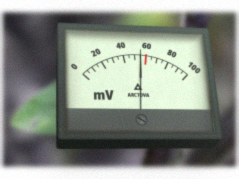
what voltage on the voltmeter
55 mV
